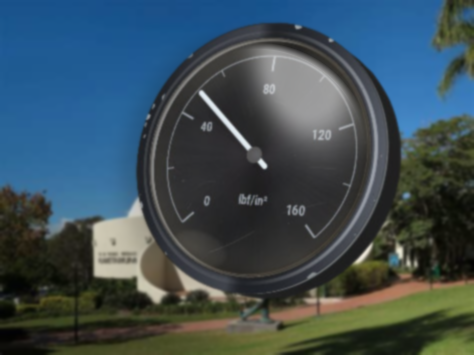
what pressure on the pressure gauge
50 psi
